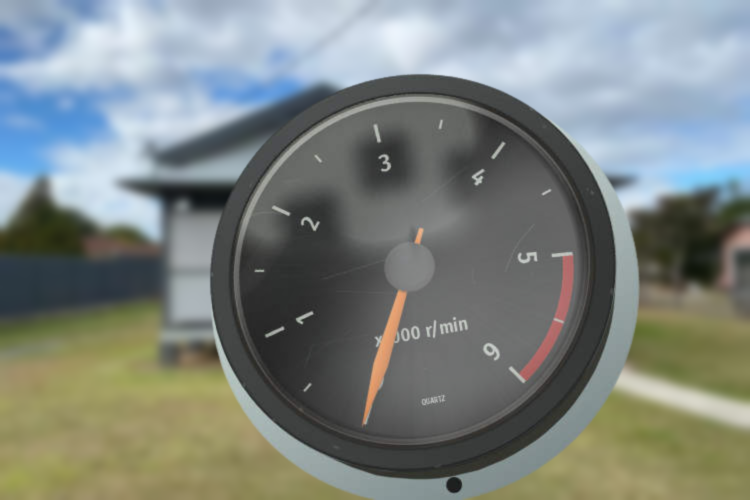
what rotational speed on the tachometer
0 rpm
